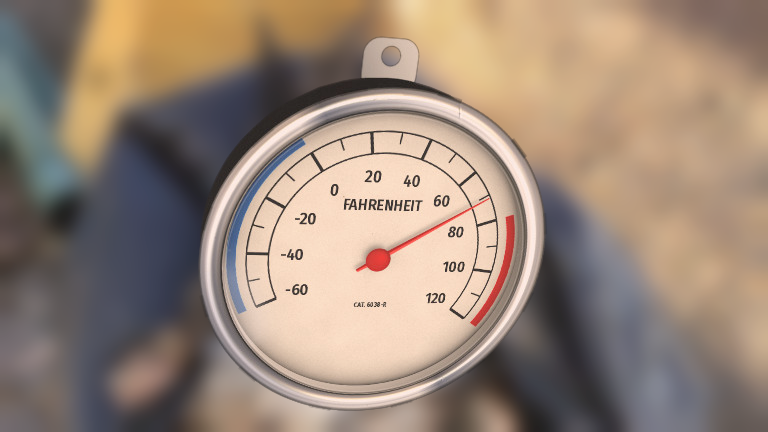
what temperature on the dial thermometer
70 °F
